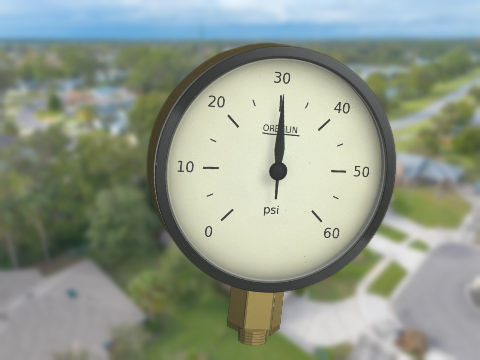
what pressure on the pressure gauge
30 psi
